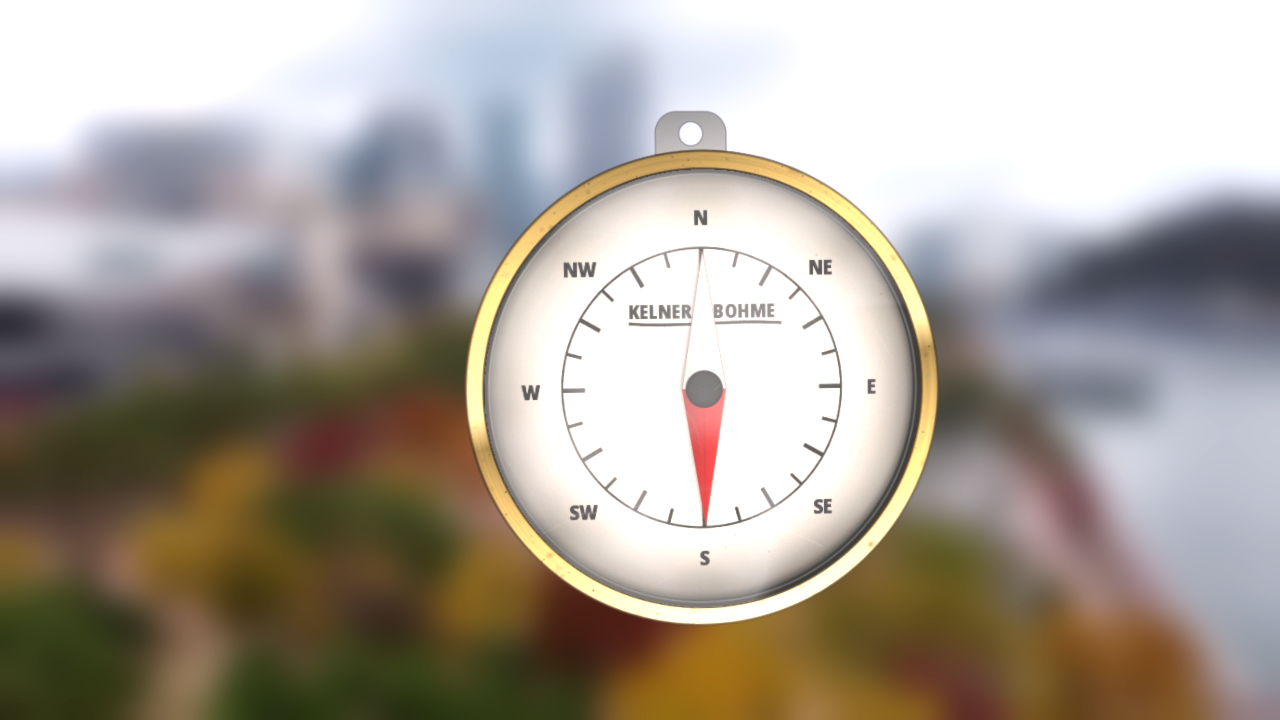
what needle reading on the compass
180 °
